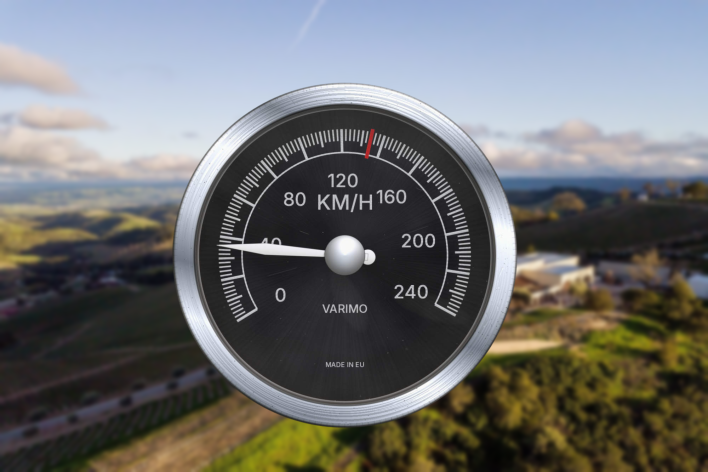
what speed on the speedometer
36 km/h
